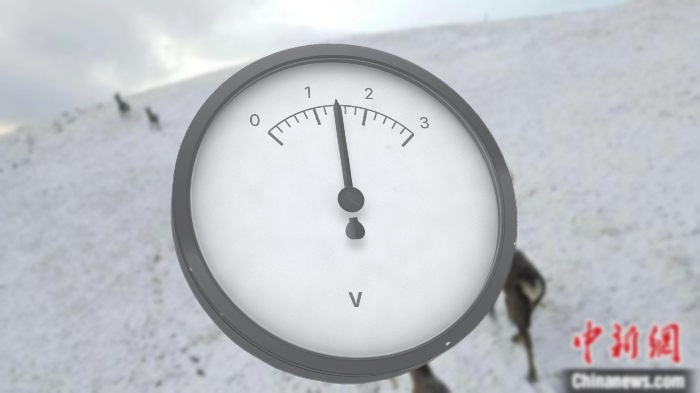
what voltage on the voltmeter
1.4 V
